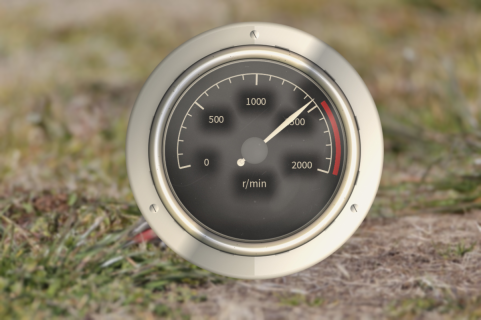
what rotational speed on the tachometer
1450 rpm
